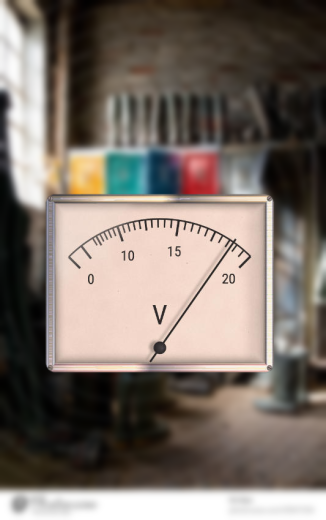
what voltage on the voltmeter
18.75 V
